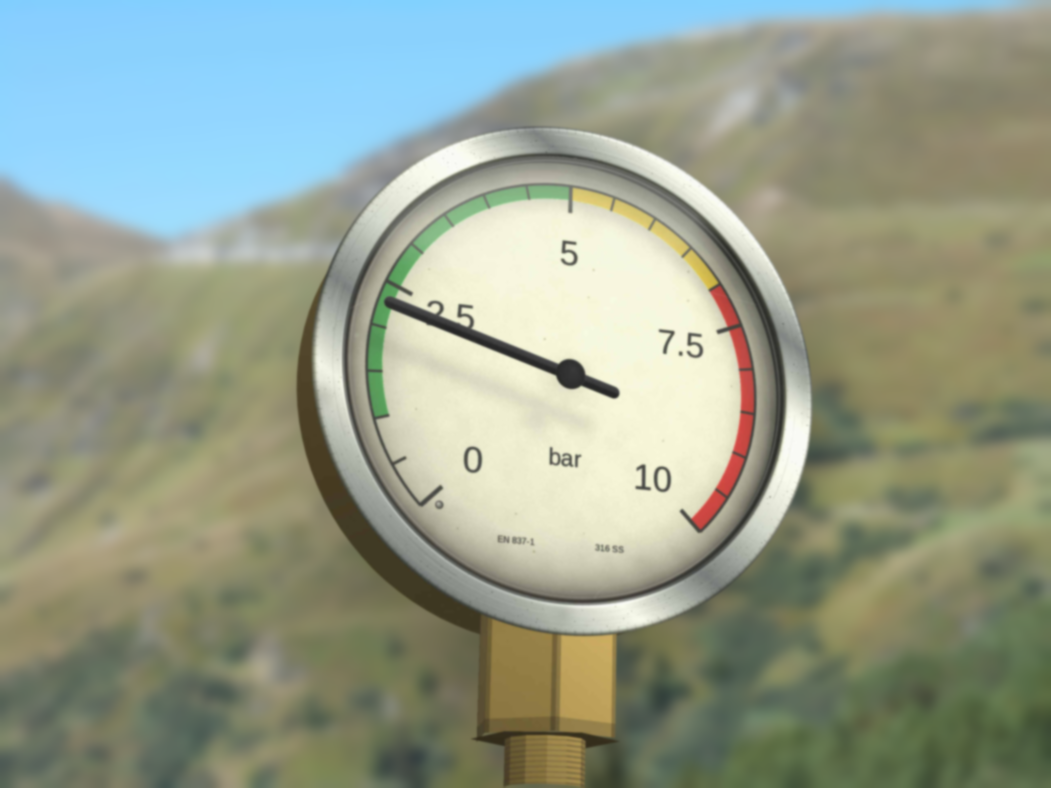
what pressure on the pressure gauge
2.25 bar
